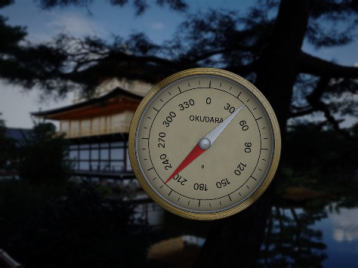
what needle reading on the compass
220 °
